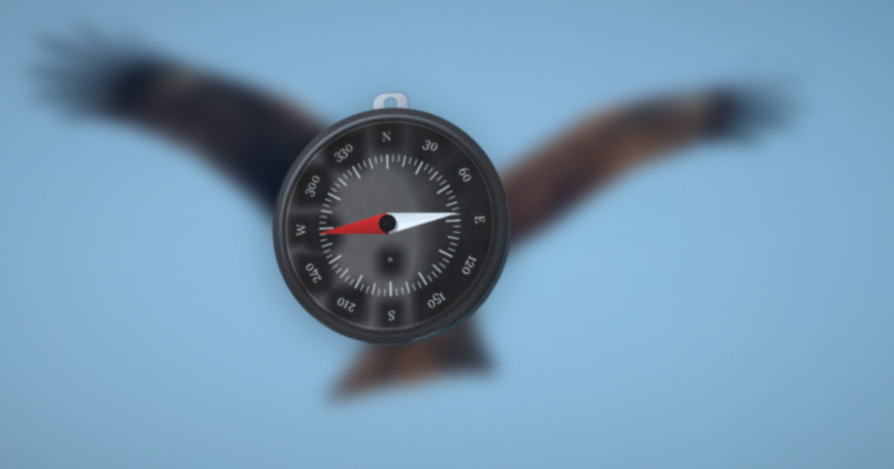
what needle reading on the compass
265 °
